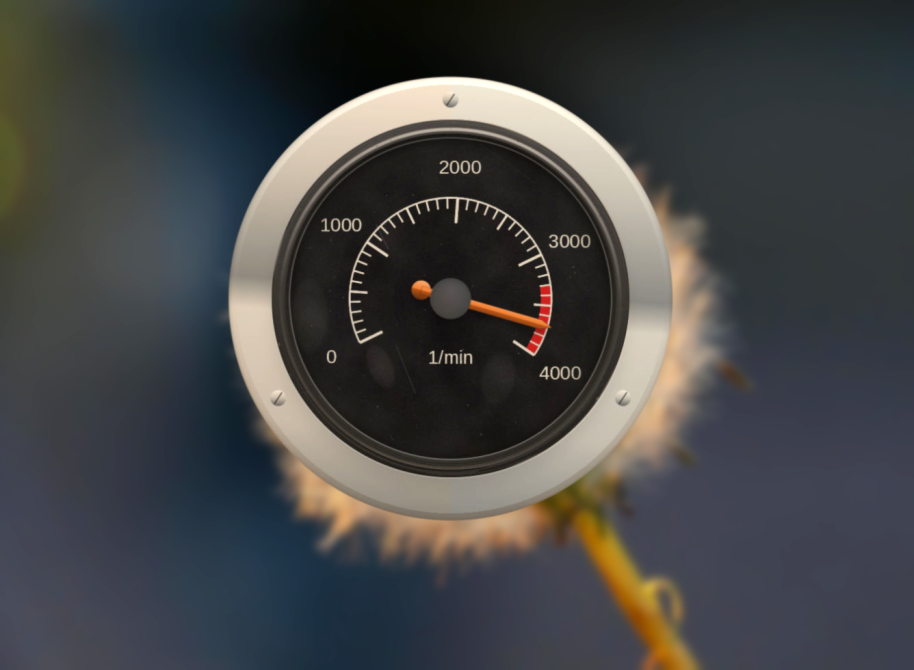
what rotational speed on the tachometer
3700 rpm
